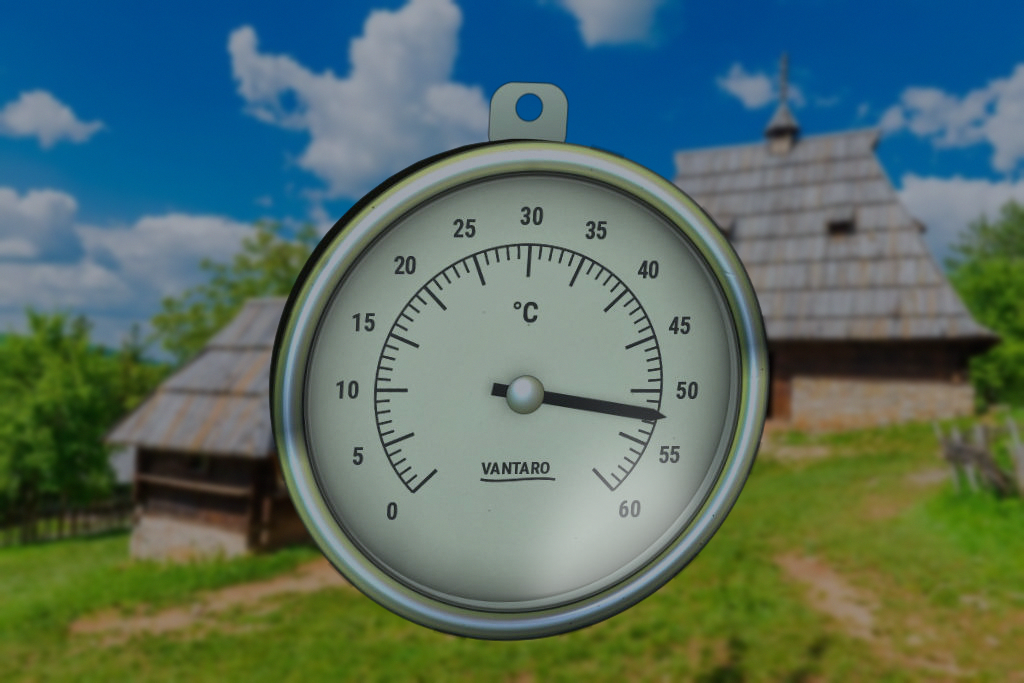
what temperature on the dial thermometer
52 °C
